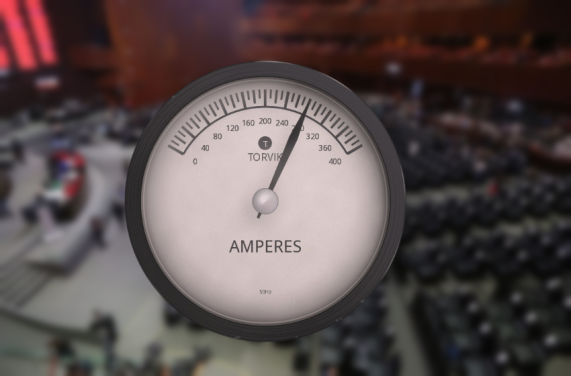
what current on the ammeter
280 A
